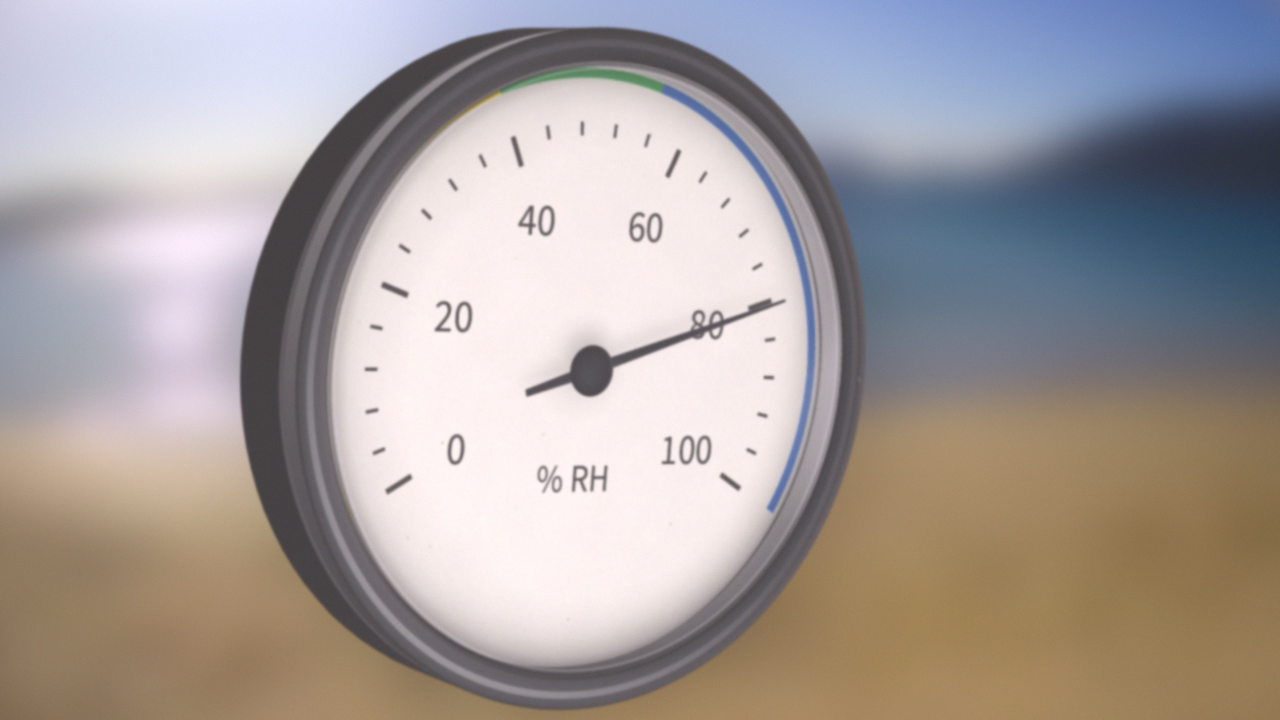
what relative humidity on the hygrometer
80 %
